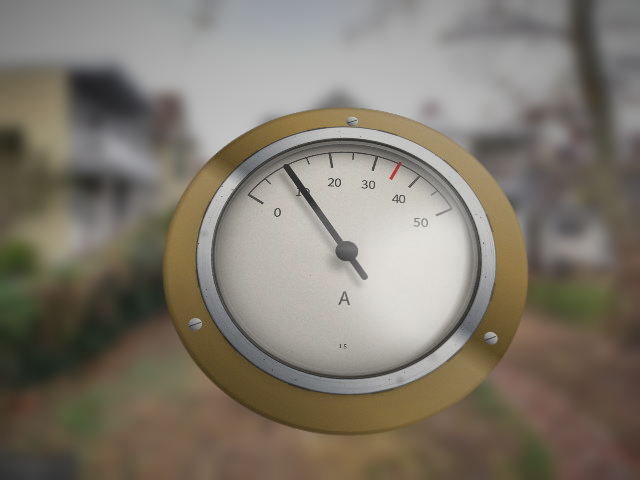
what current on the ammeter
10 A
